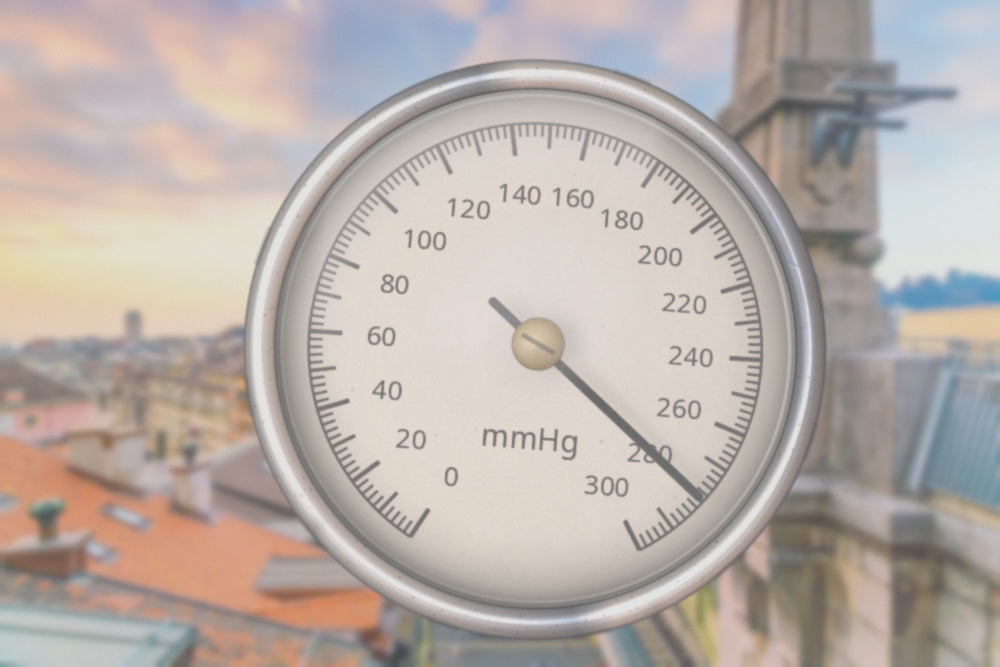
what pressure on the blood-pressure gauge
280 mmHg
